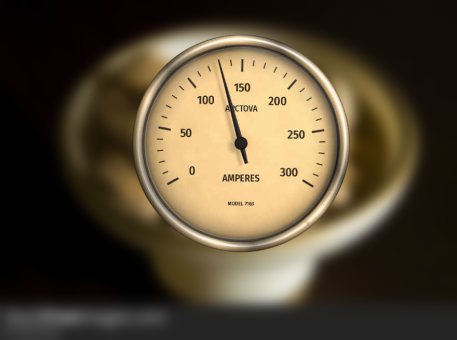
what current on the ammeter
130 A
